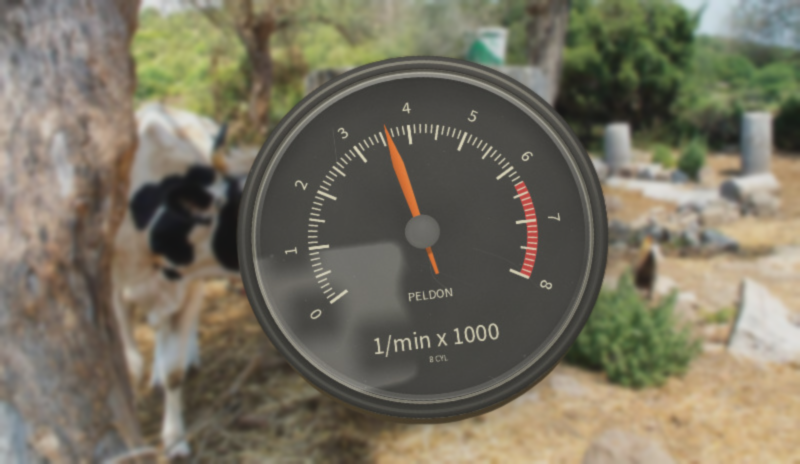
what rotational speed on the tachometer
3600 rpm
